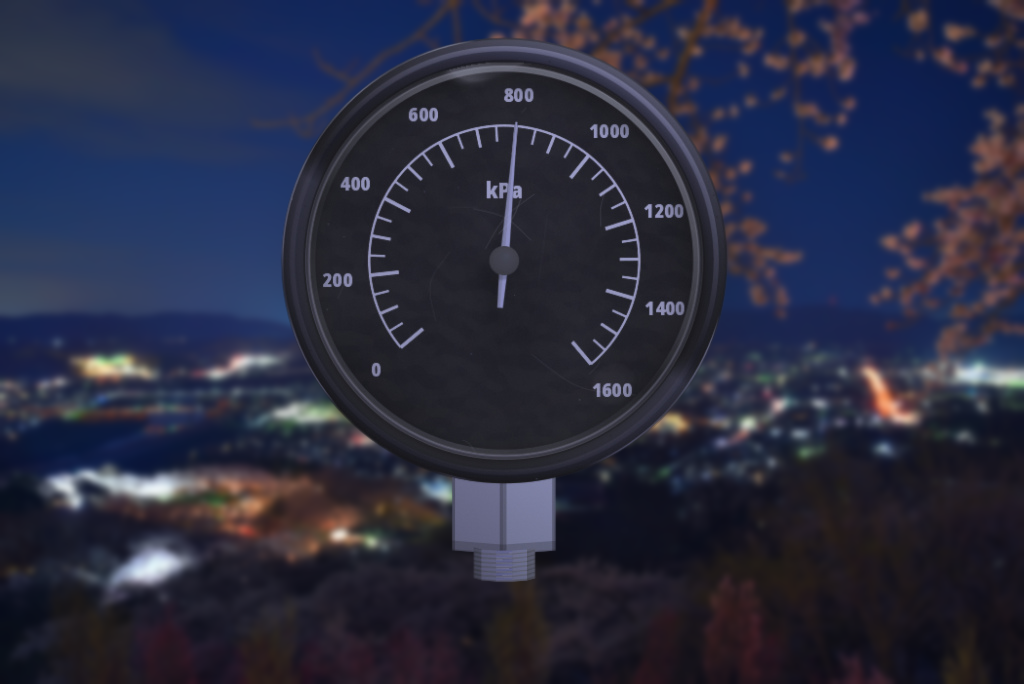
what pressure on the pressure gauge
800 kPa
